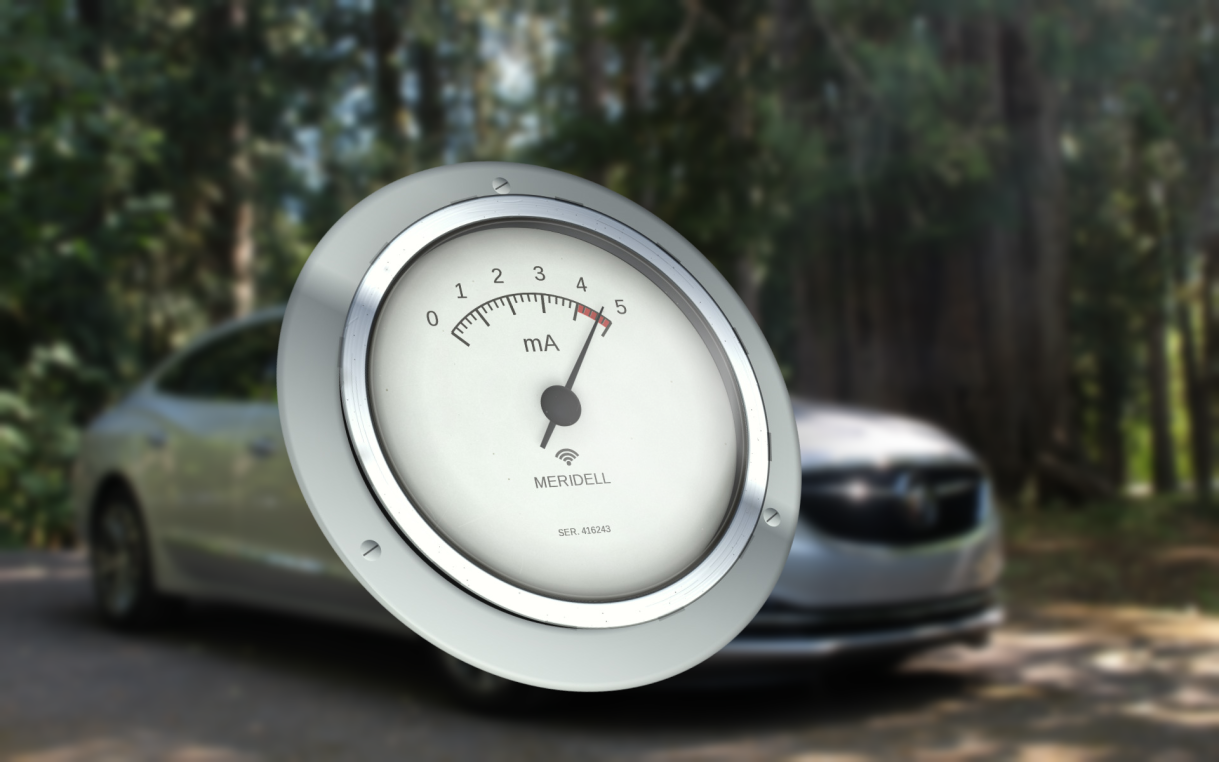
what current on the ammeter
4.6 mA
